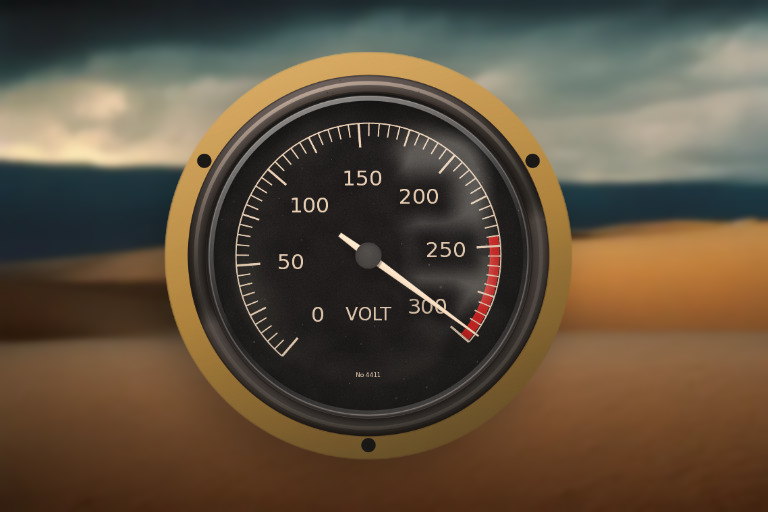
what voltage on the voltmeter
295 V
